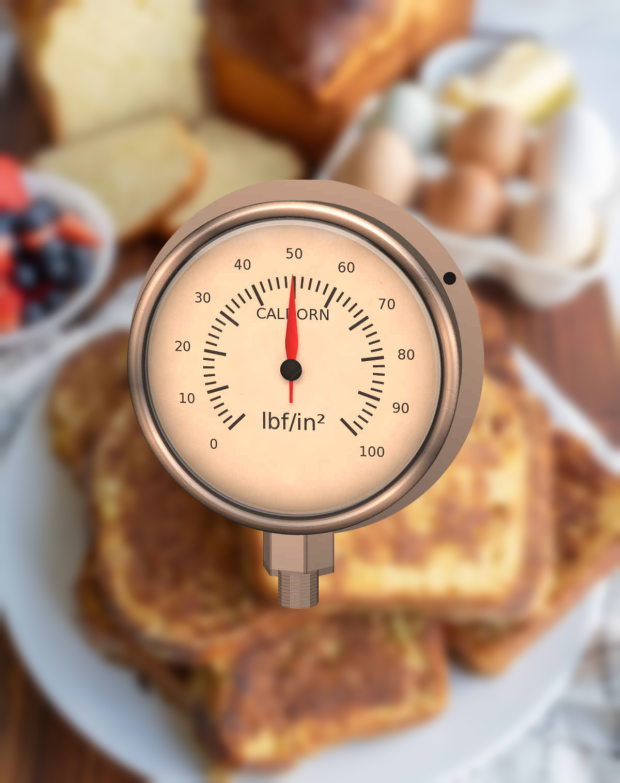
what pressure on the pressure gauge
50 psi
